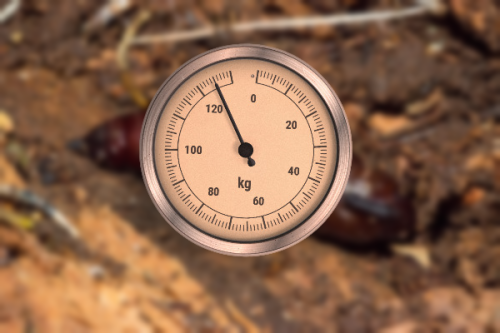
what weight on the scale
125 kg
